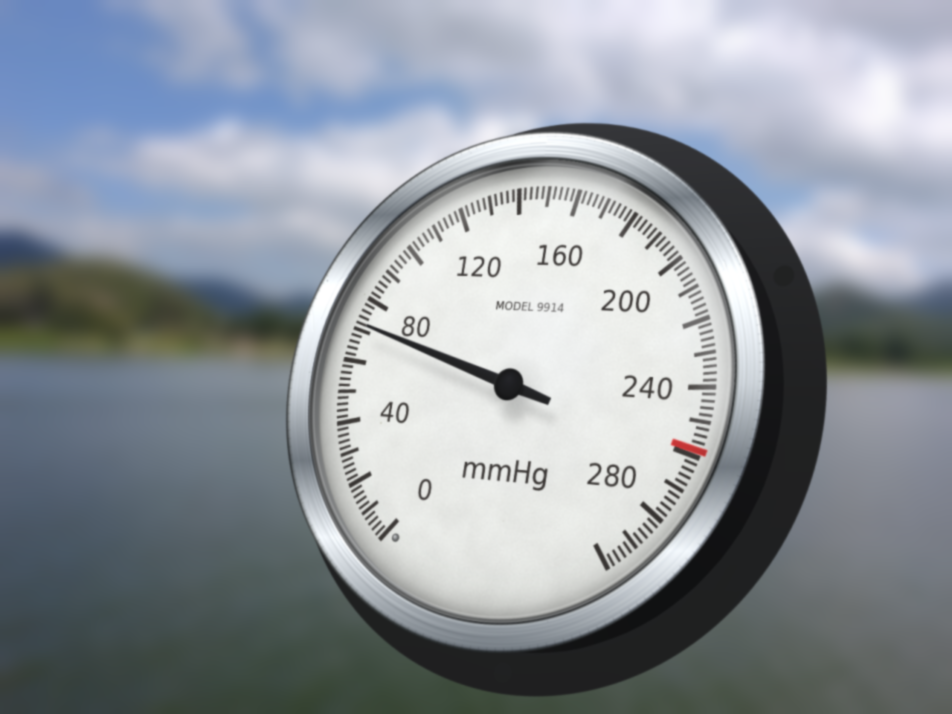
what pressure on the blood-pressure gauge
72 mmHg
